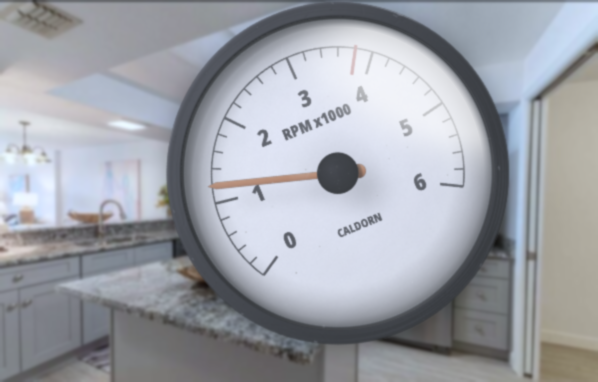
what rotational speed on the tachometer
1200 rpm
